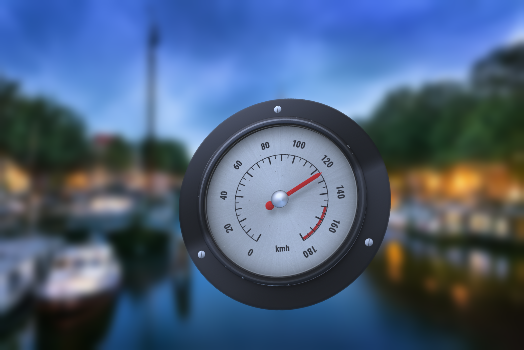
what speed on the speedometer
125 km/h
